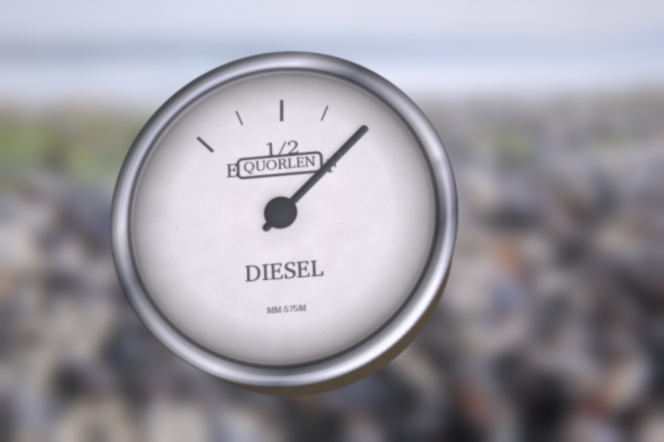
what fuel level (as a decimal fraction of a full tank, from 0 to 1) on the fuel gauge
1
